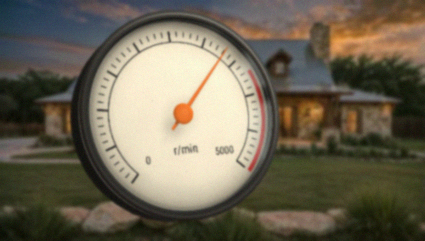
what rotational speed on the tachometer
3300 rpm
